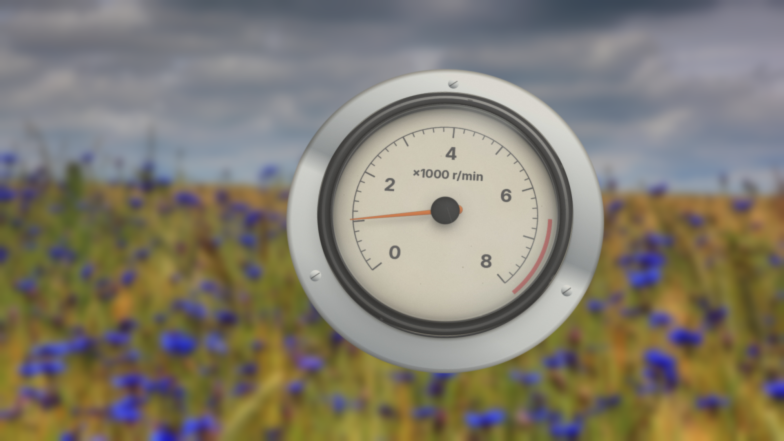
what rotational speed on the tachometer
1000 rpm
